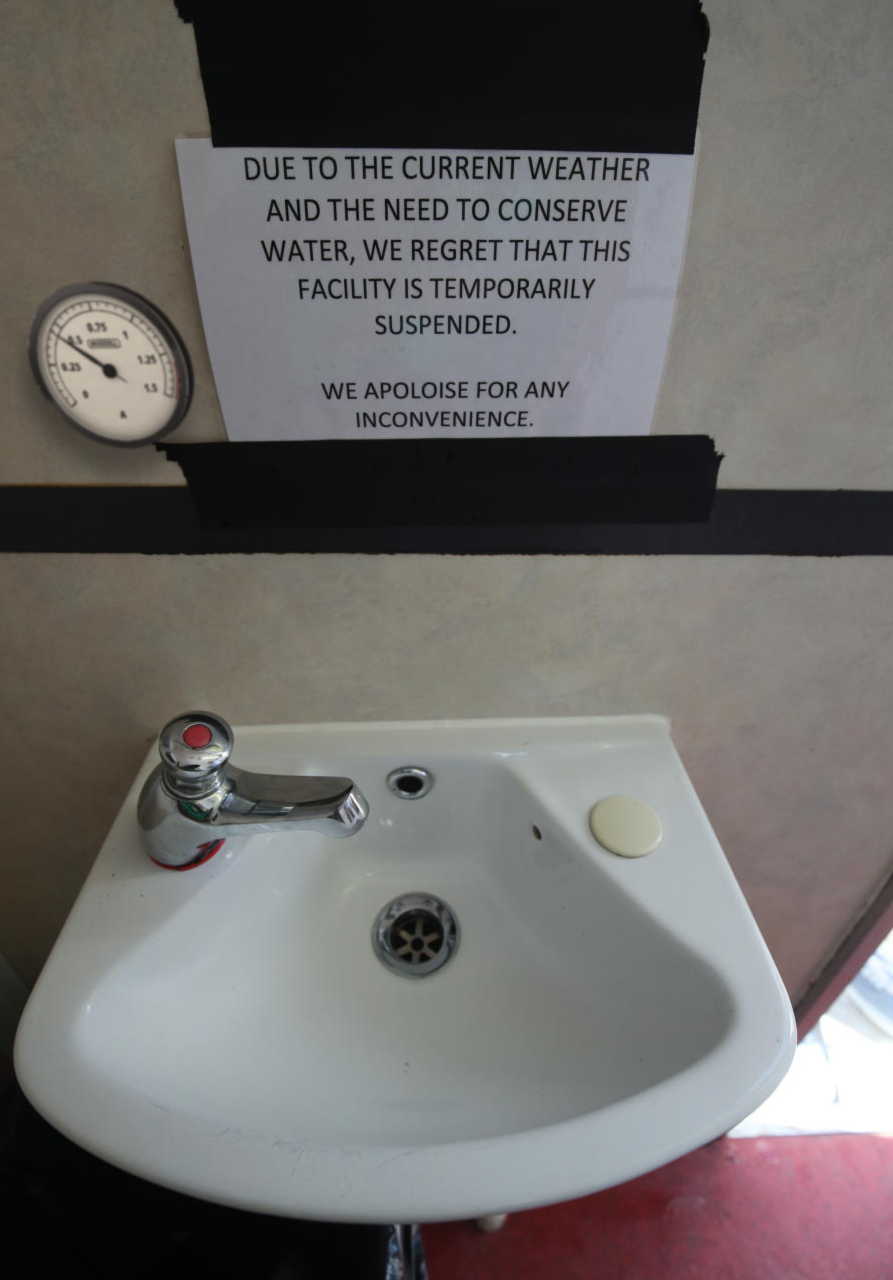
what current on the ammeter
0.45 A
